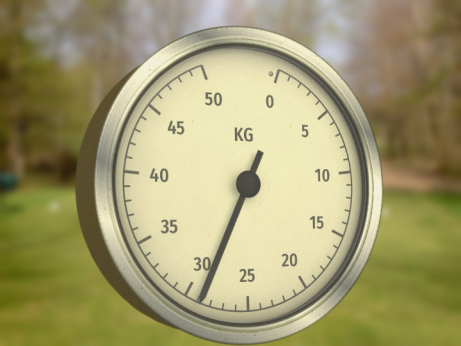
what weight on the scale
29 kg
